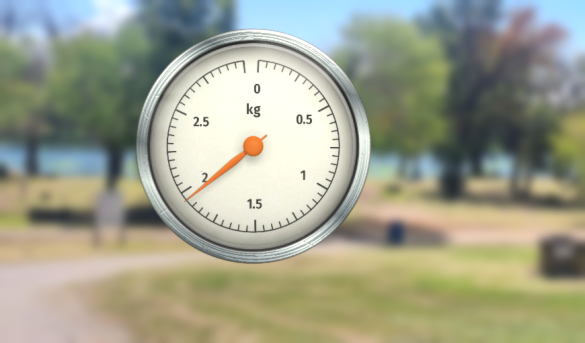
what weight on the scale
1.95 kg
